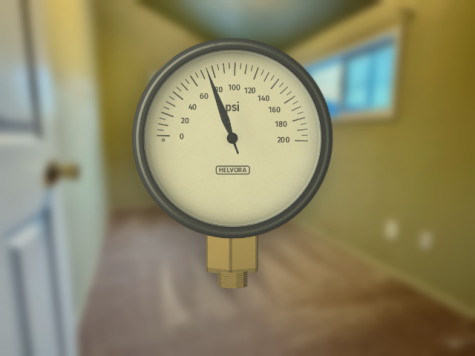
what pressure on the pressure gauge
75 psi
